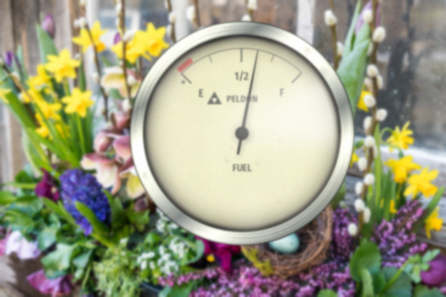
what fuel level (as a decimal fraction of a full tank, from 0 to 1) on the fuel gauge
0.625
